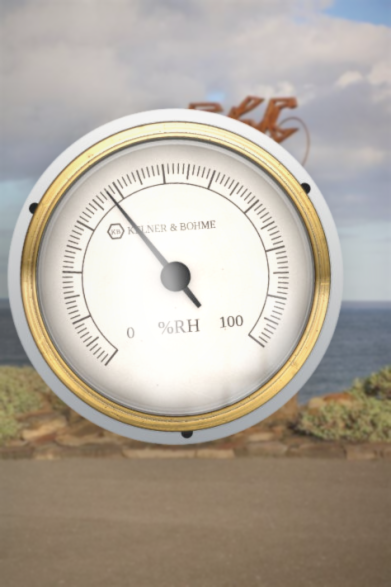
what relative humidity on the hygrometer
38 %
